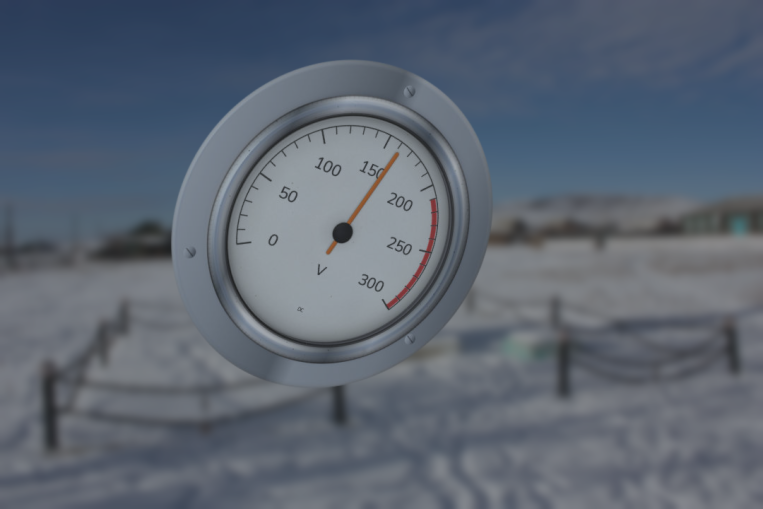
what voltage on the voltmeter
160 V
